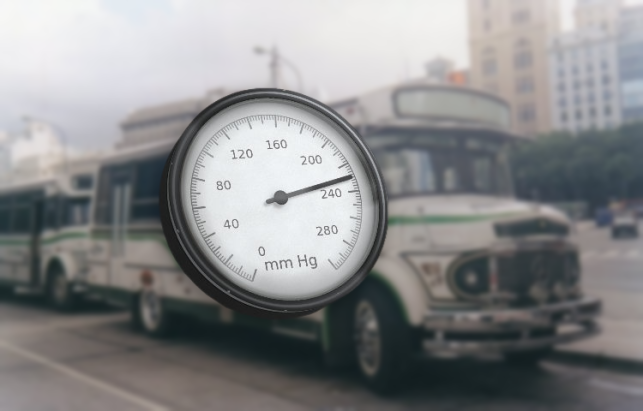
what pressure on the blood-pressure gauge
230 mmHg
